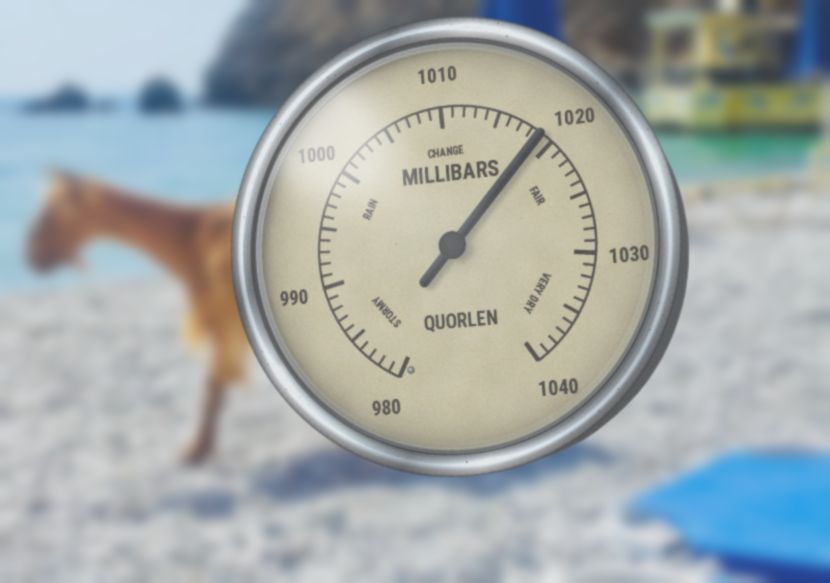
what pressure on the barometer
1019 mbar
